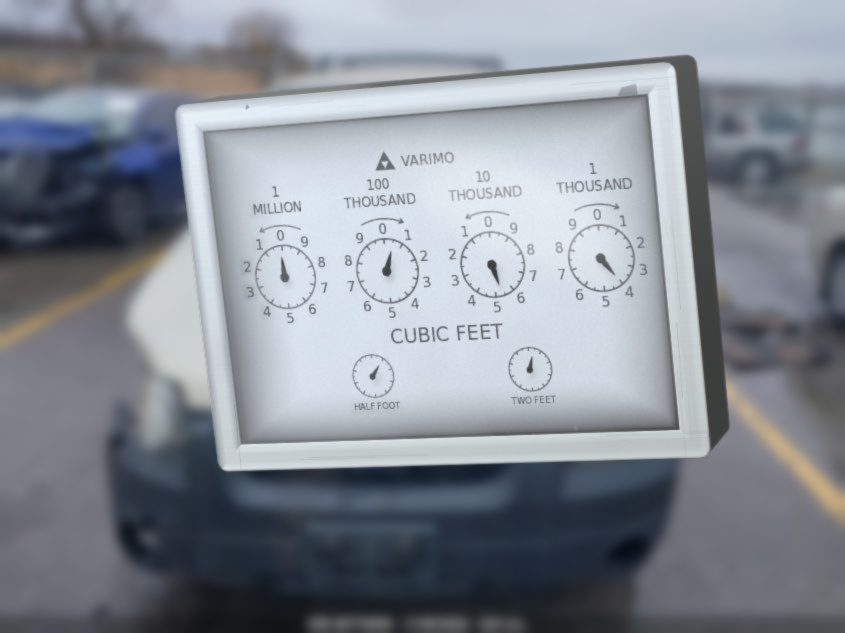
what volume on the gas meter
5400 ft³
